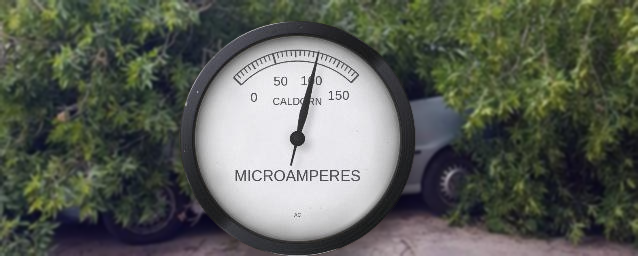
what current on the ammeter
100 µA
